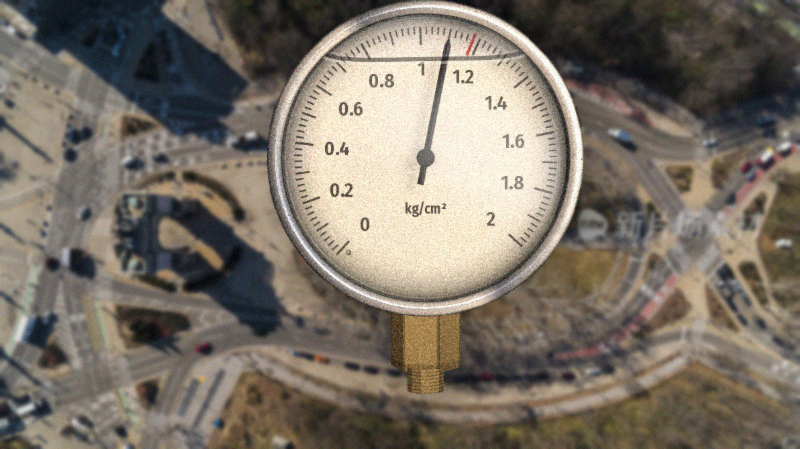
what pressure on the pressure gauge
1.1 kg/cm²
